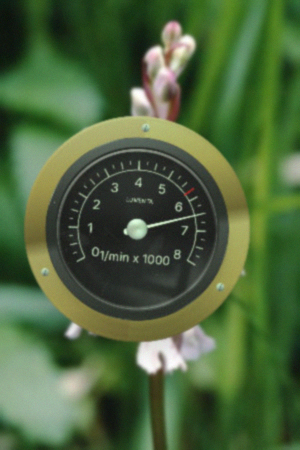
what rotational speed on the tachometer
6500 rpm
